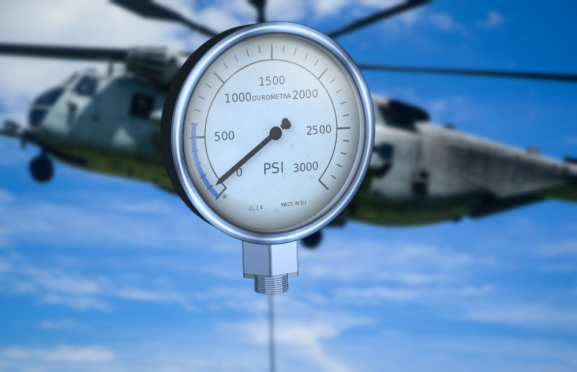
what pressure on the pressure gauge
100 psi
